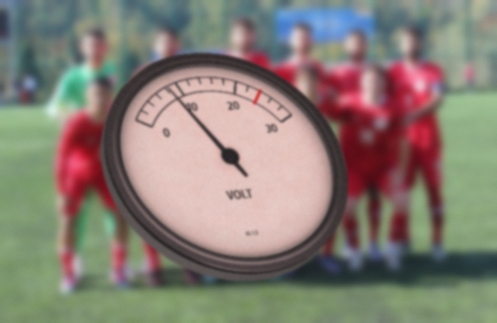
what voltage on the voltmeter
8 V
